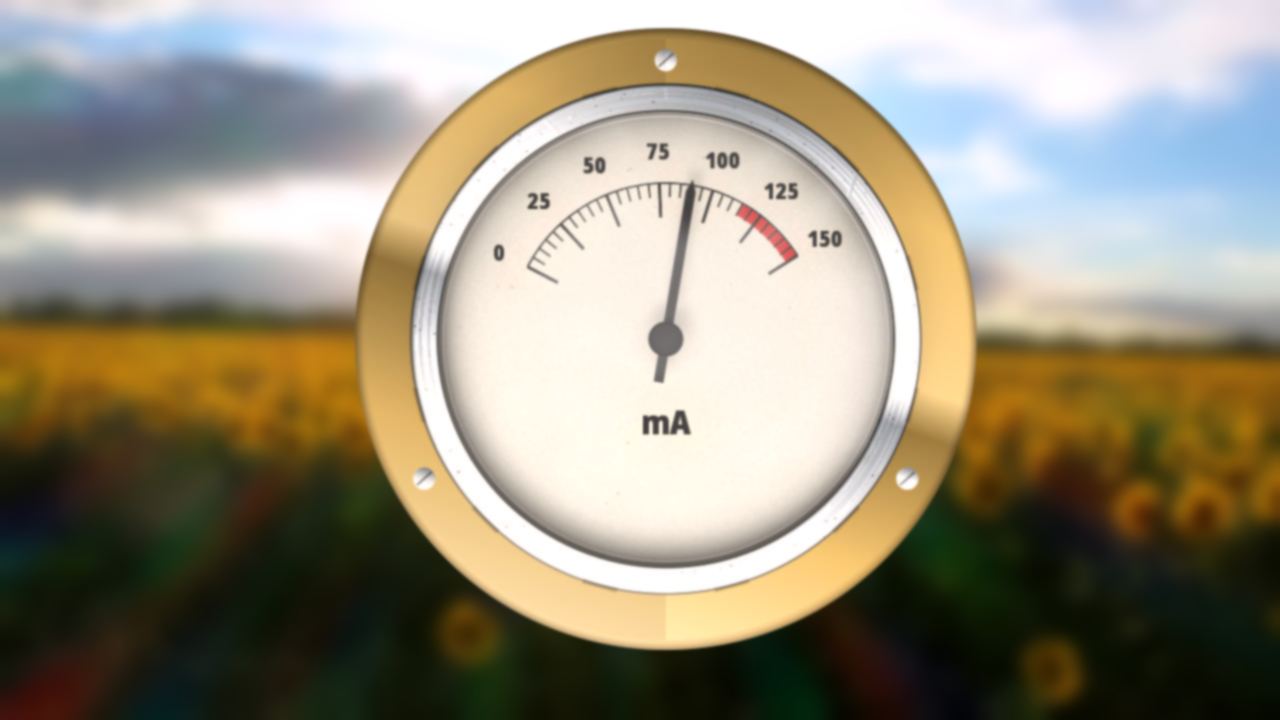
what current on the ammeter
90 mA
